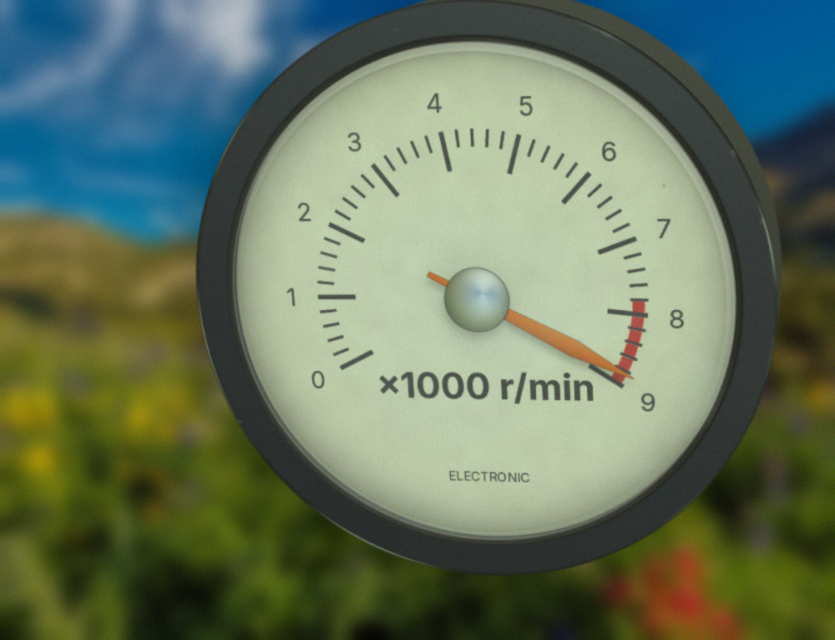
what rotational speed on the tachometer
8800 rpm
